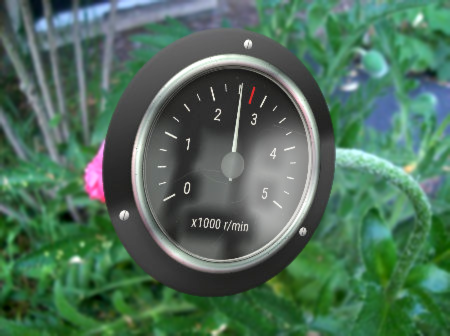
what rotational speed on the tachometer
2500 rpm
